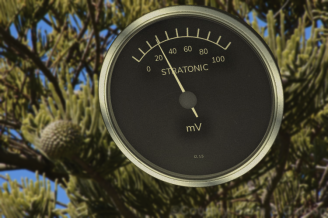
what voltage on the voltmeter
30 mV
